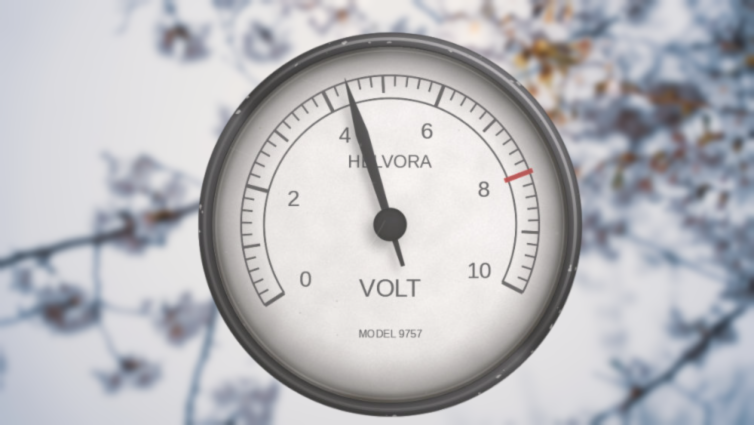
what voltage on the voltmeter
4.4 V
